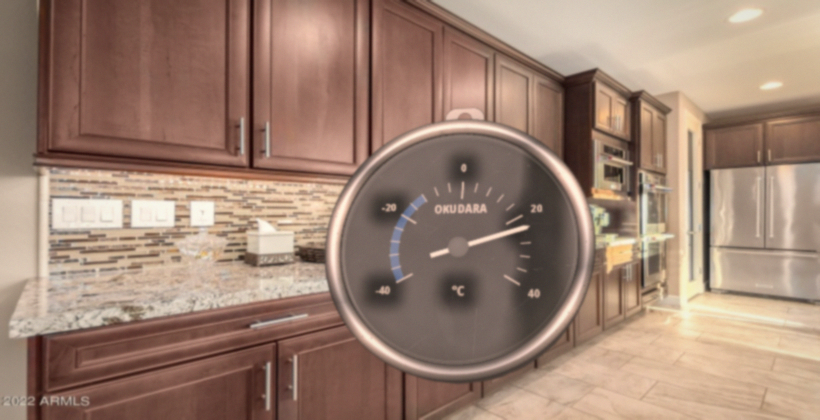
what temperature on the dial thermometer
24 °C
